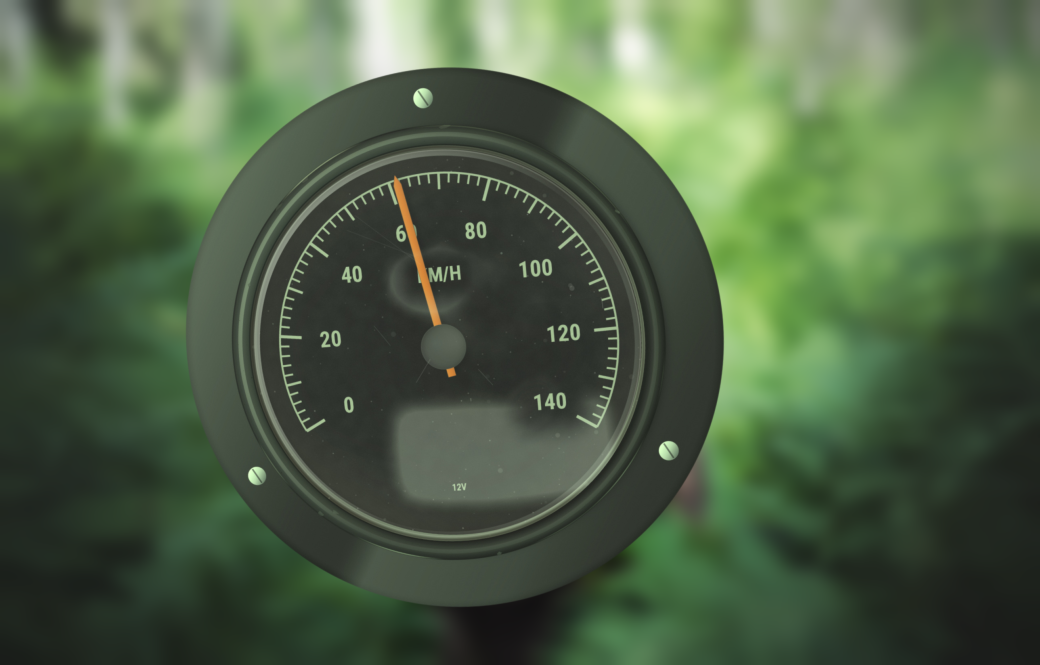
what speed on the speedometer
62 km/h
